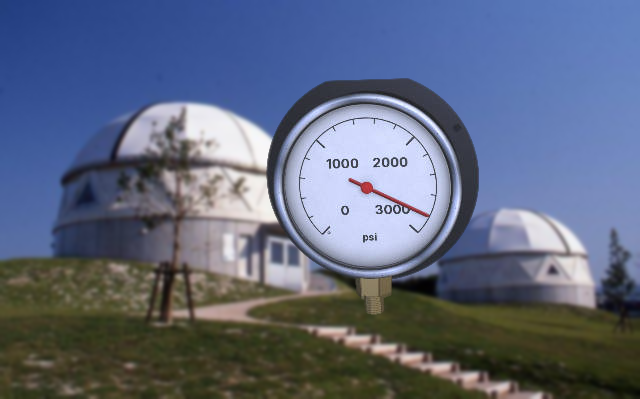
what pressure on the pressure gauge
2800 psi
